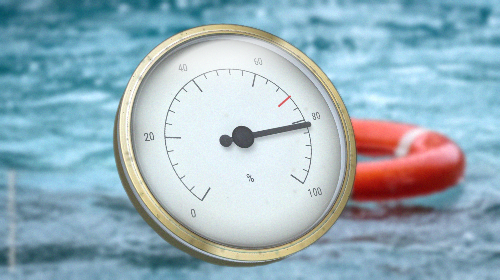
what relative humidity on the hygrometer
82 %
